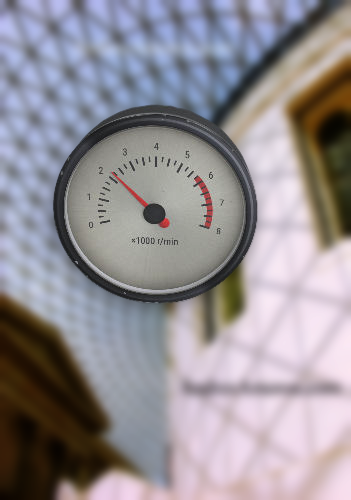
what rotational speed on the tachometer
2250 rpm
